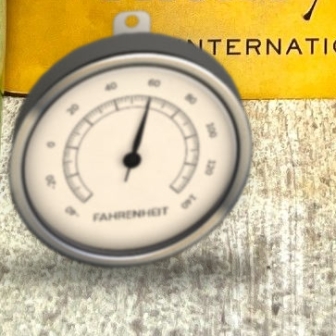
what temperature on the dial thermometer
60 °F
